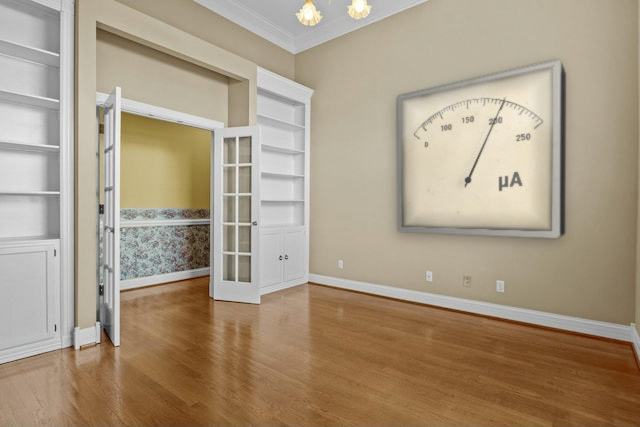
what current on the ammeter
200 µA
